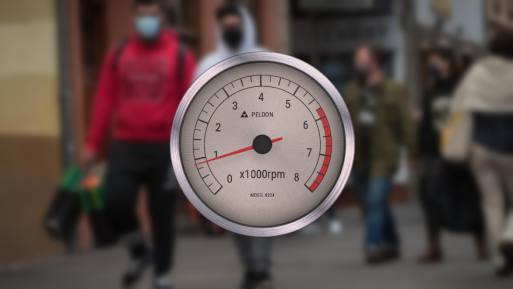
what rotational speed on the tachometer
875 rpm
